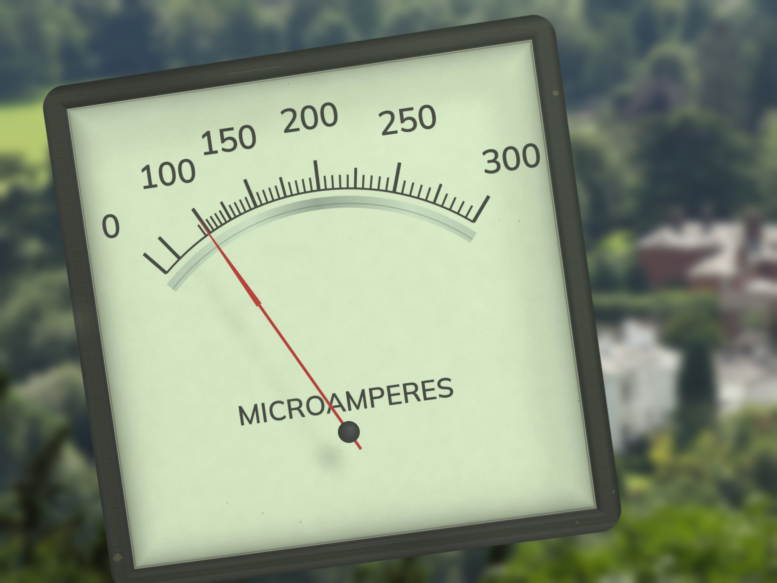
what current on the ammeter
100 µA
